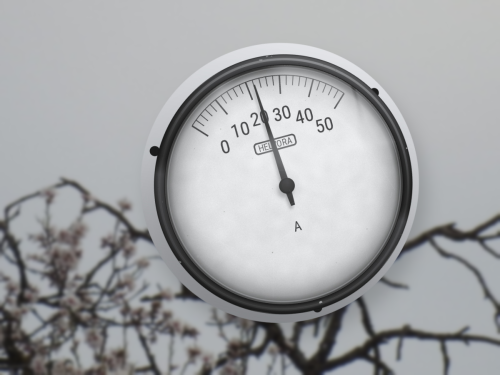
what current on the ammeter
22 A
